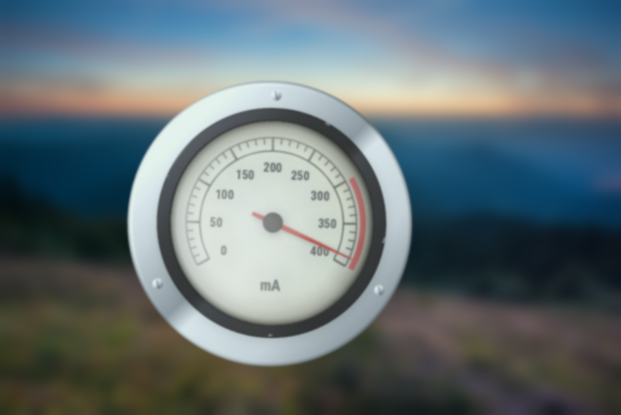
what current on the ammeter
390 mA
